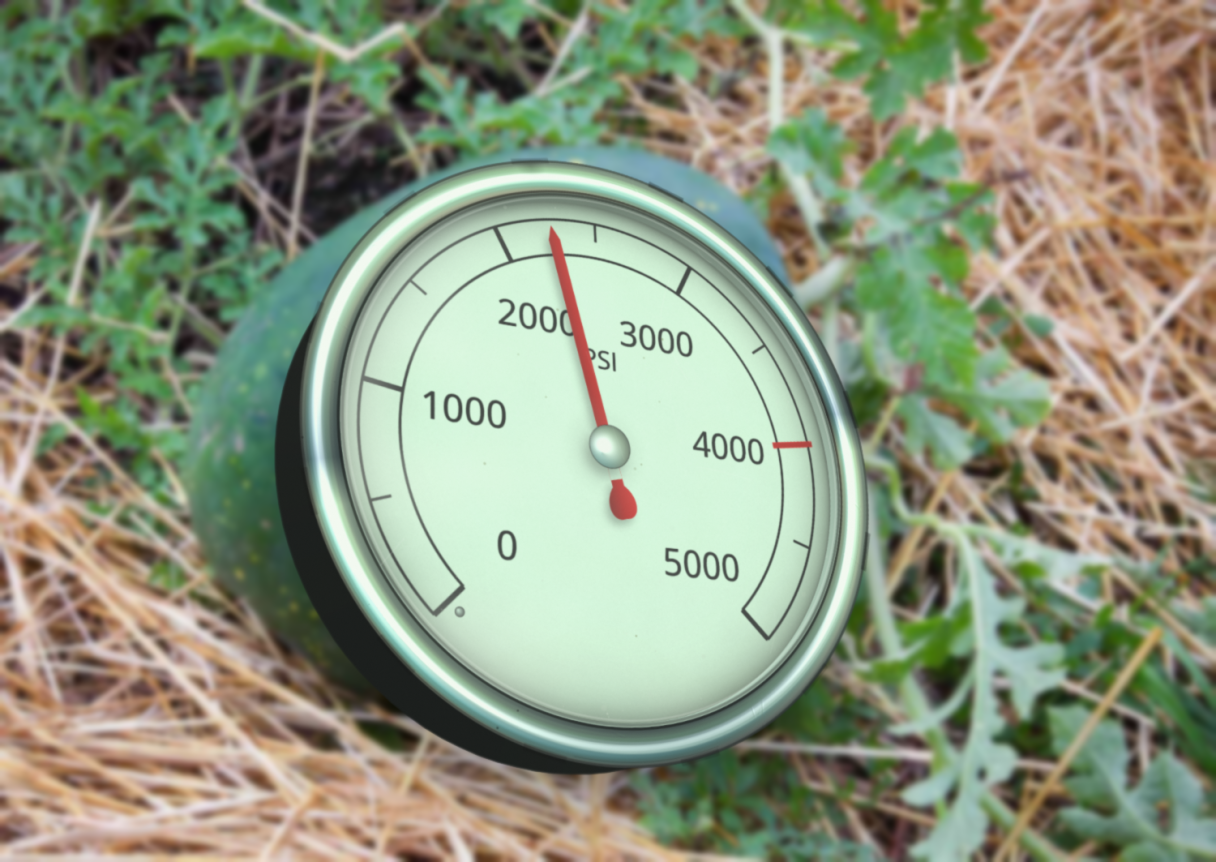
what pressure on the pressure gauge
2250 psi
